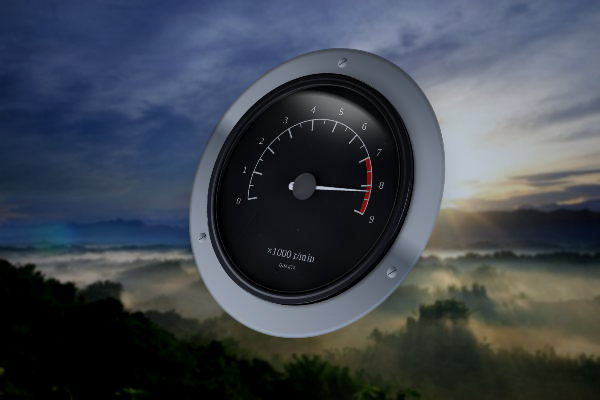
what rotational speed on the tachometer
8250 rpm
